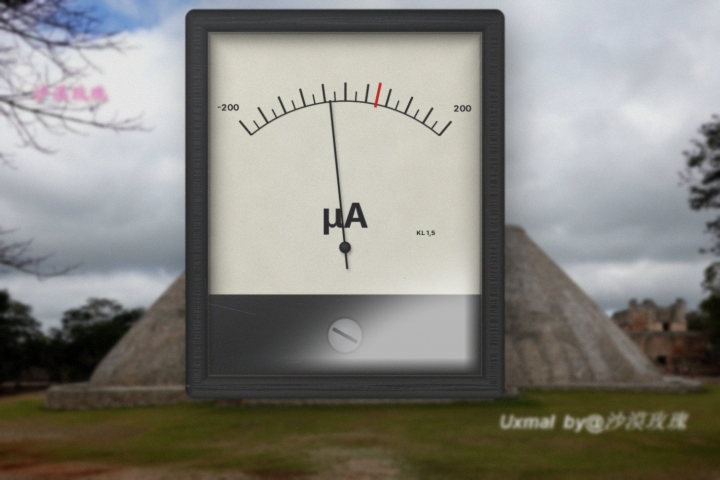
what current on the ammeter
-30 µA
